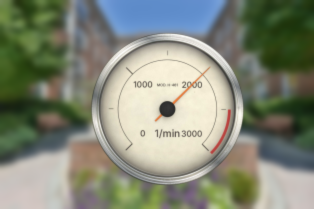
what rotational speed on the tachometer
2000 rpm
